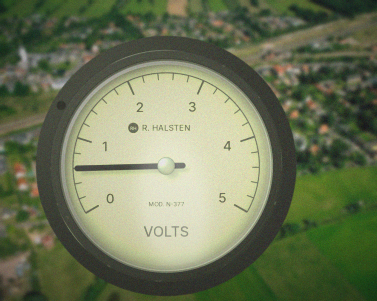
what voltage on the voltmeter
0.6 V
